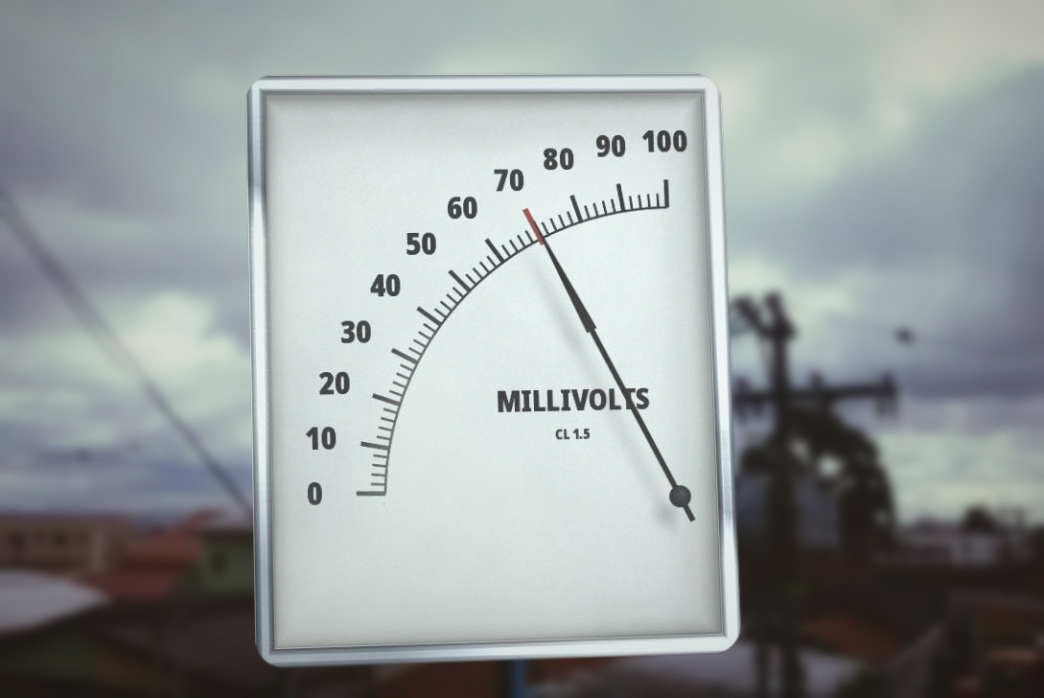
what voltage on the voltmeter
70 mV
